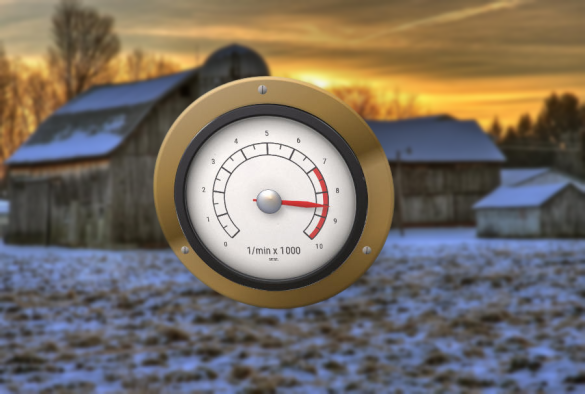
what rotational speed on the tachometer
8500 rpm
